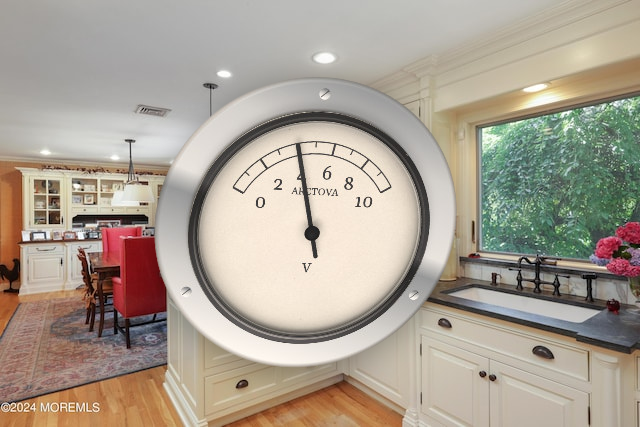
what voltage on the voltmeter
4 V
